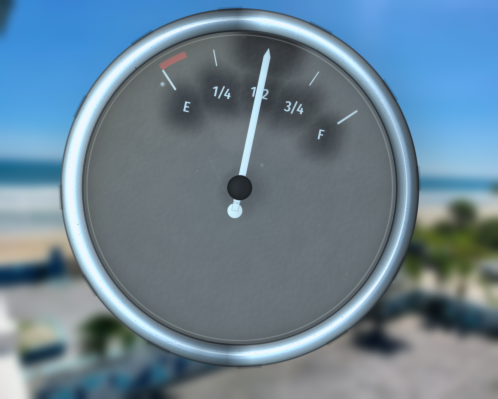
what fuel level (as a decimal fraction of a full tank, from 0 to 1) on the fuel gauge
0.5
